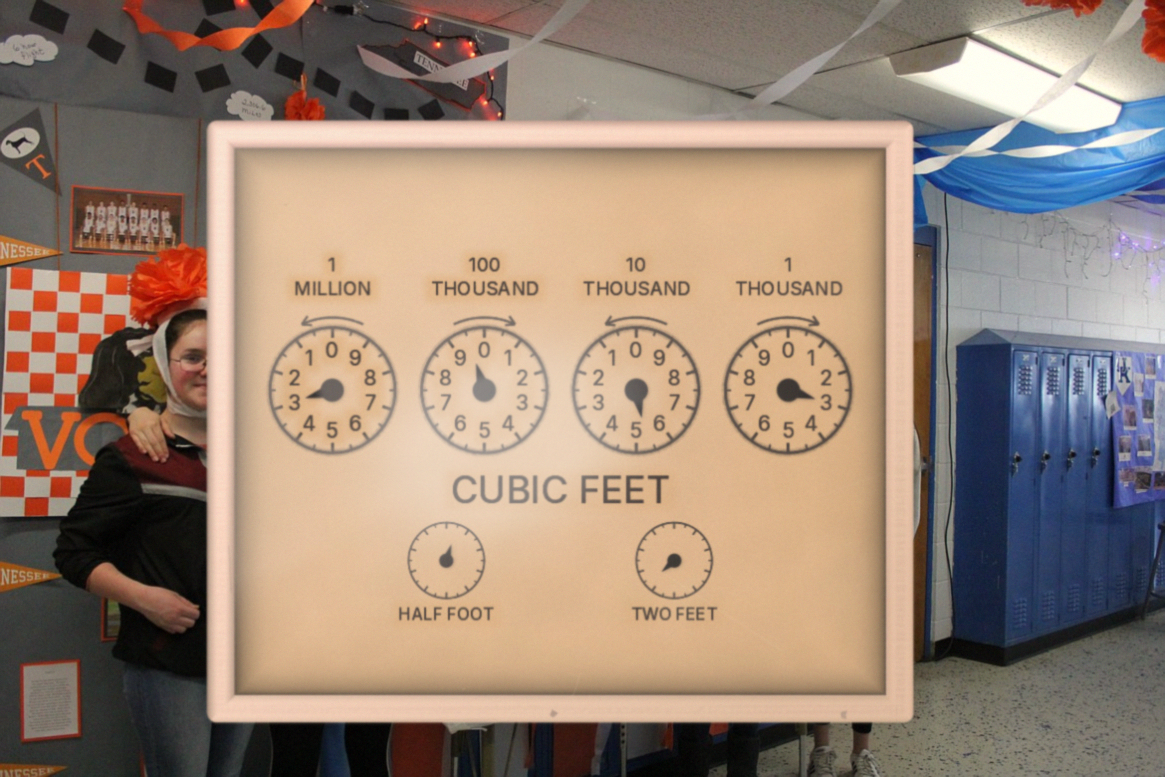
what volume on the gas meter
295300 ft³
